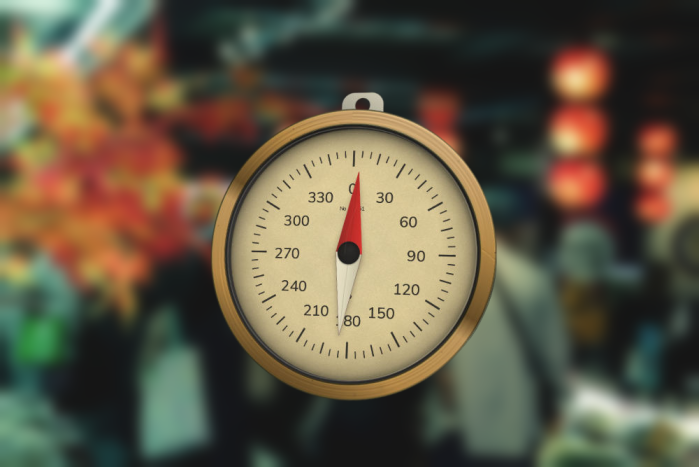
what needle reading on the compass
5 °
